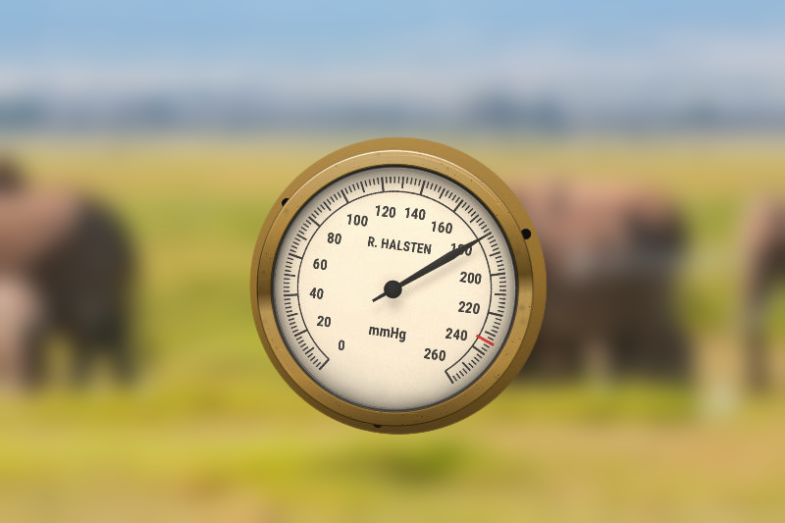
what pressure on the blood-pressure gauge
180 mmHg
